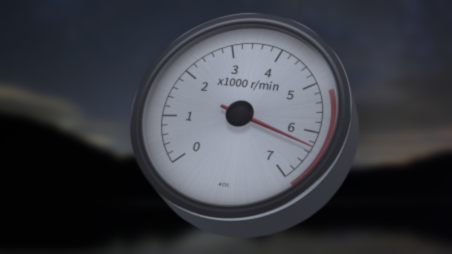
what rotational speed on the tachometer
6300 rpm
